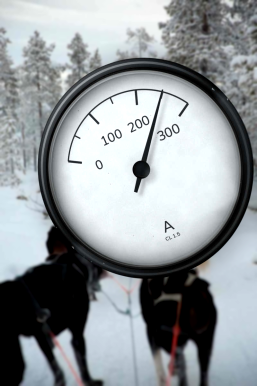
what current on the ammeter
250 A
